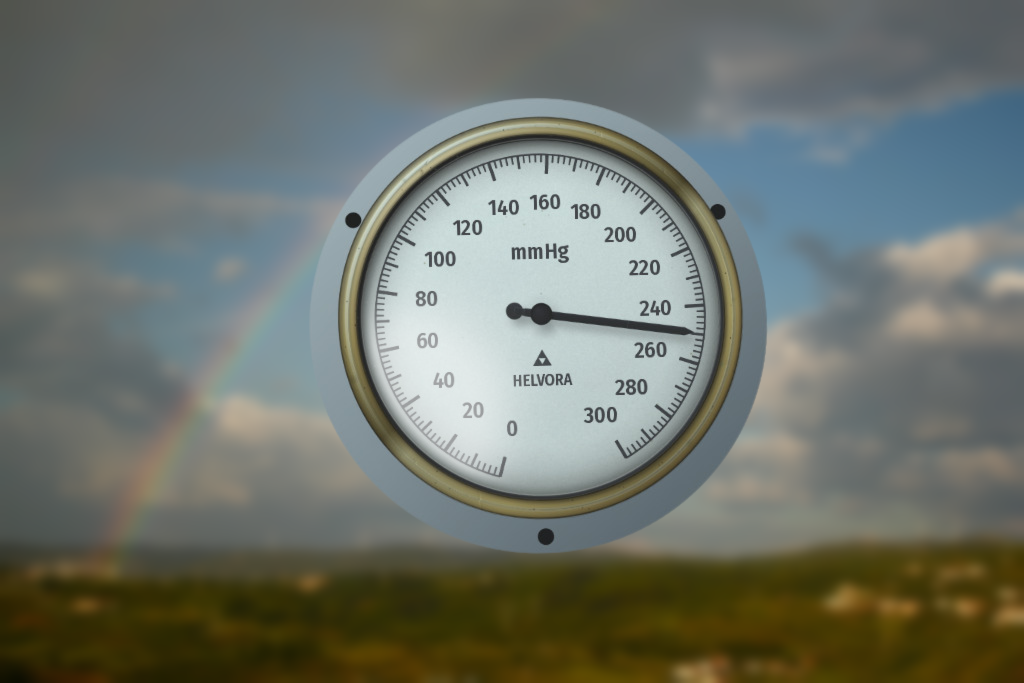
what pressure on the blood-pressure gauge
250 mmHg
